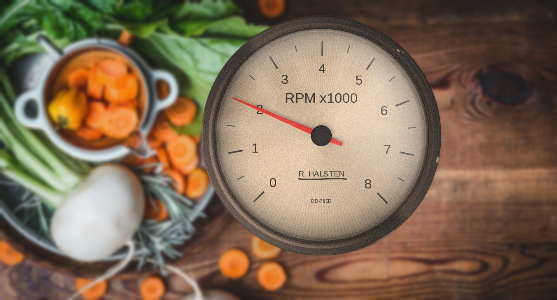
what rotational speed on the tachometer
2000 rpm
